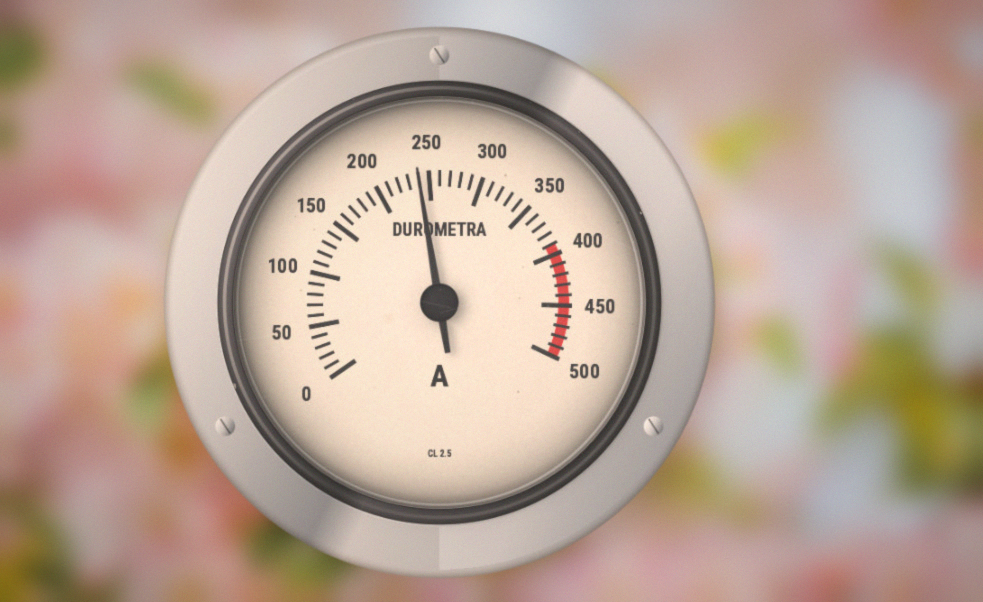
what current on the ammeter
240 A
